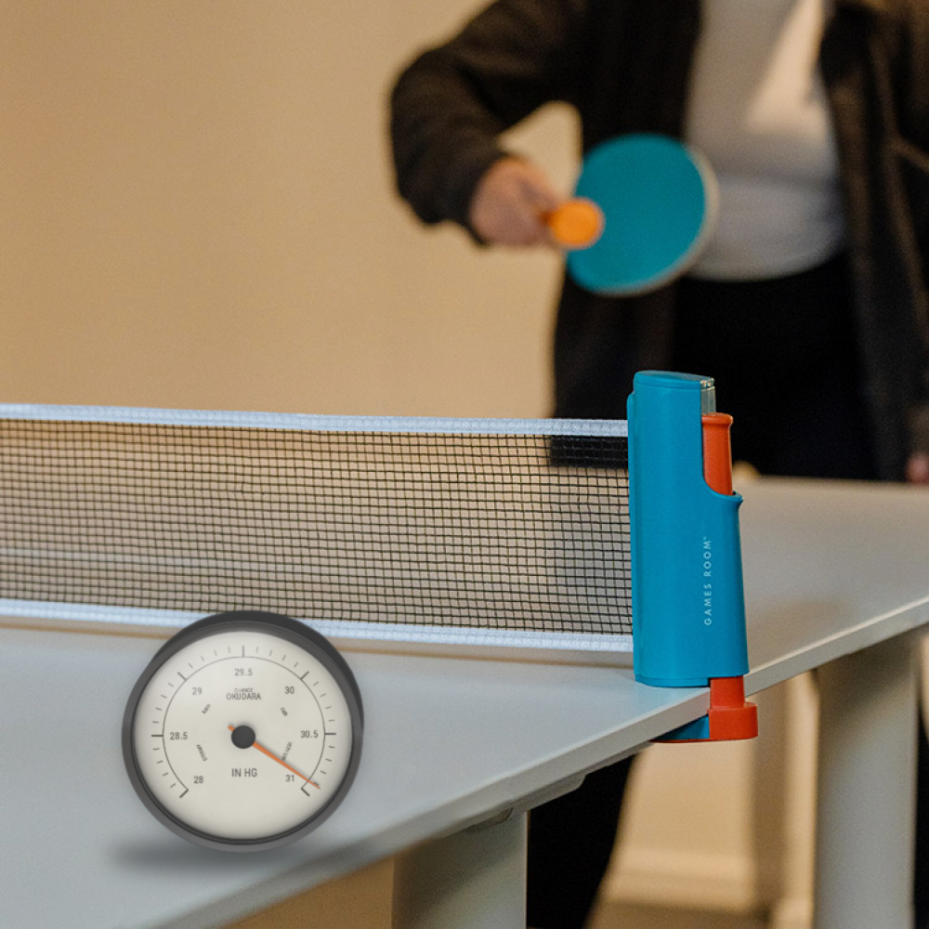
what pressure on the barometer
30.9 inHg
